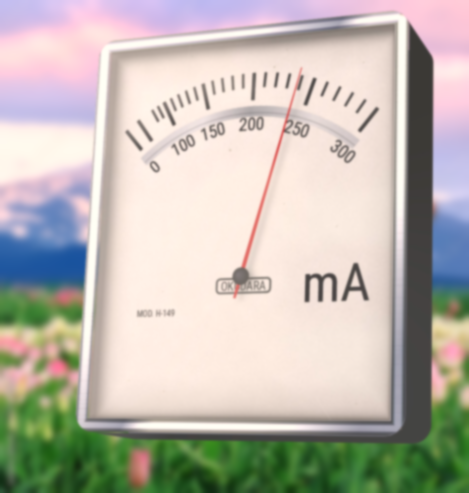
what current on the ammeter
240 mA
